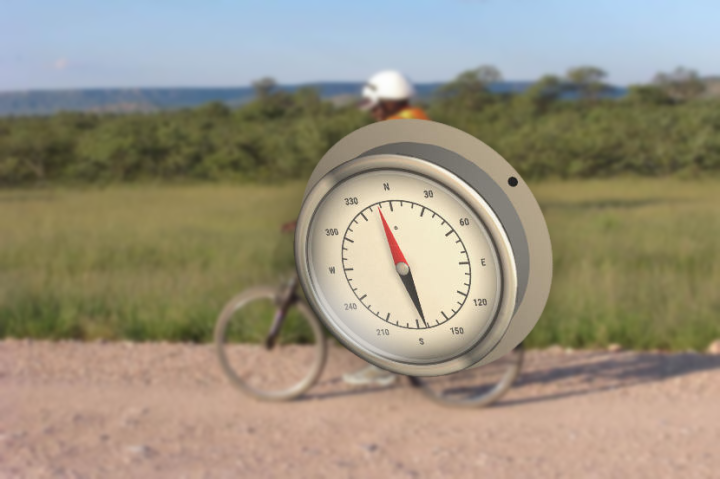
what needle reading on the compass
350 °
